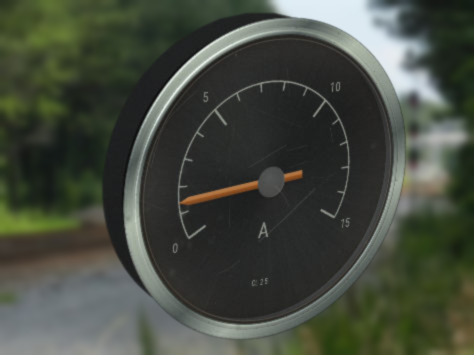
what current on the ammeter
1.5 A
